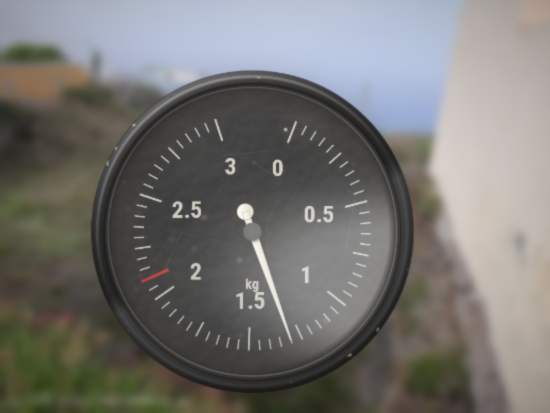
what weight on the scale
1.3 kg
